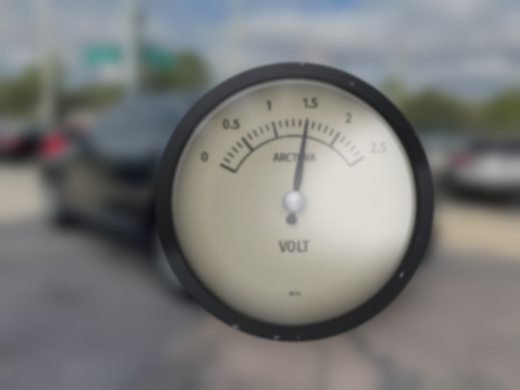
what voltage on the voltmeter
1.5 V
